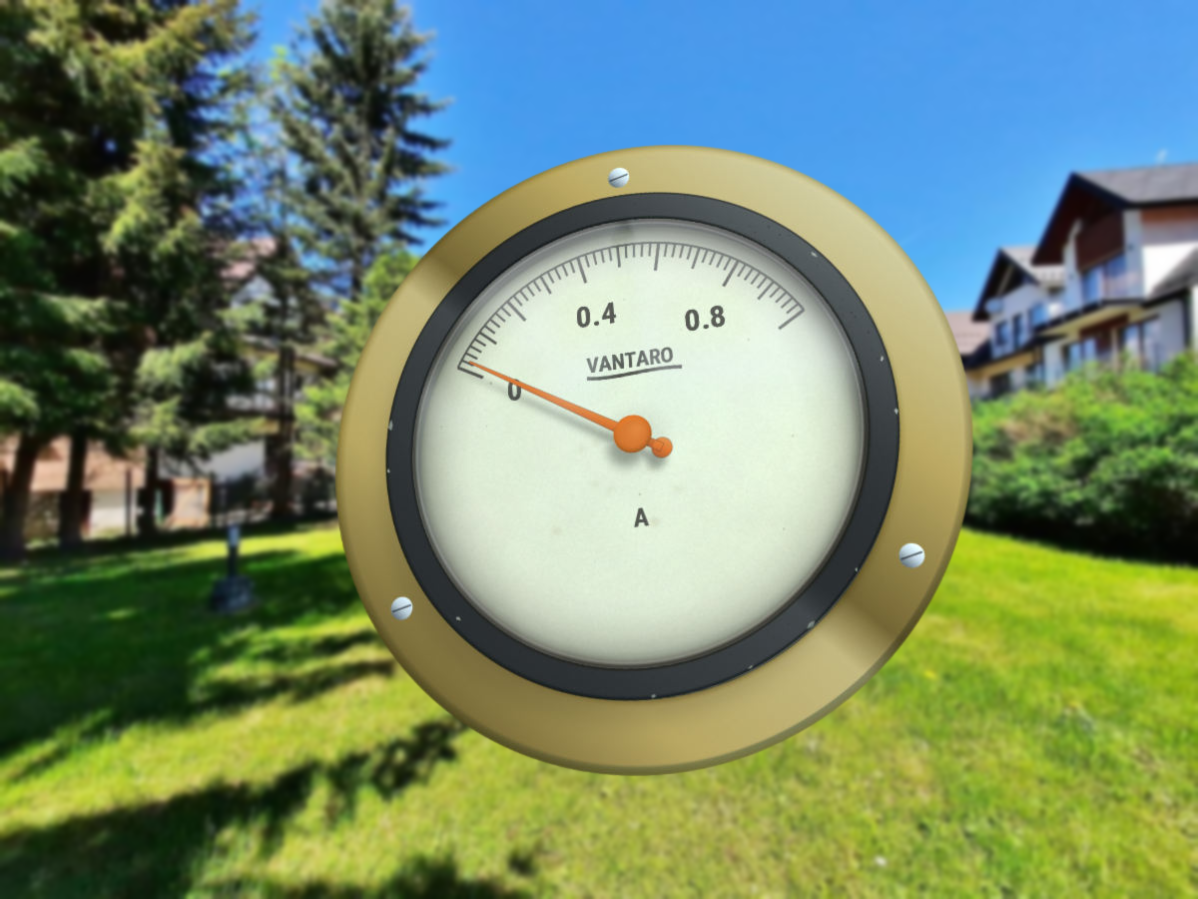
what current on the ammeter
0.02 A
